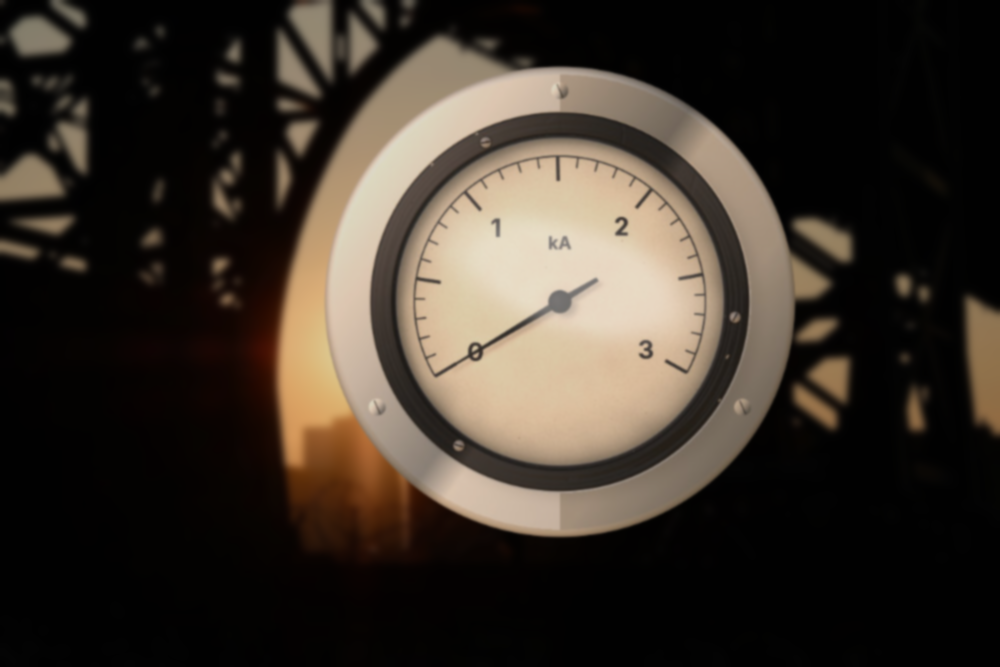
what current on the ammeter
0 kA
